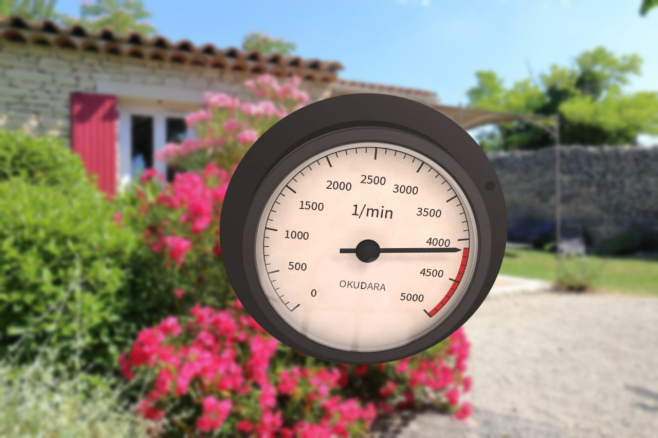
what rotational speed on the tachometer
4100 rpm
